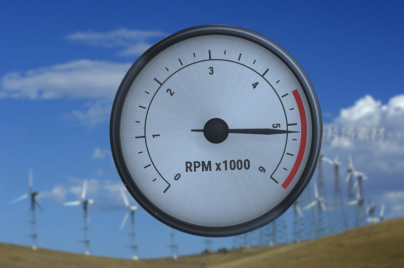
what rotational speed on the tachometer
5125 rpm
